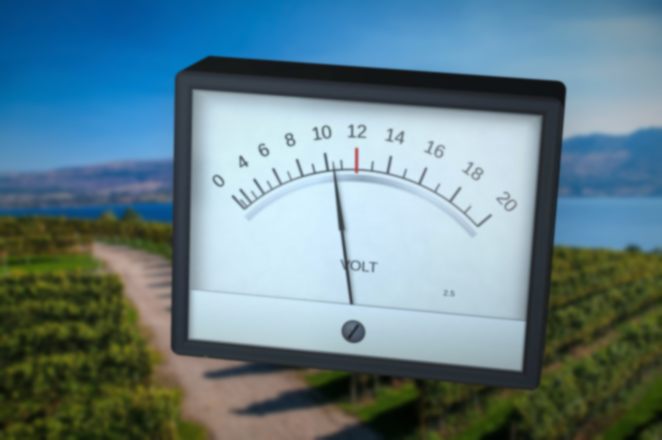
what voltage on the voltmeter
10.5 V
